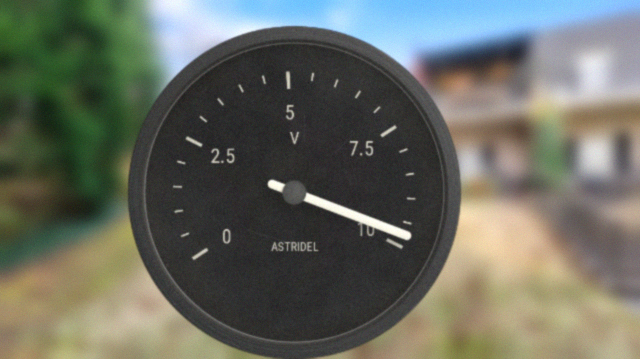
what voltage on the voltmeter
9.75 V
